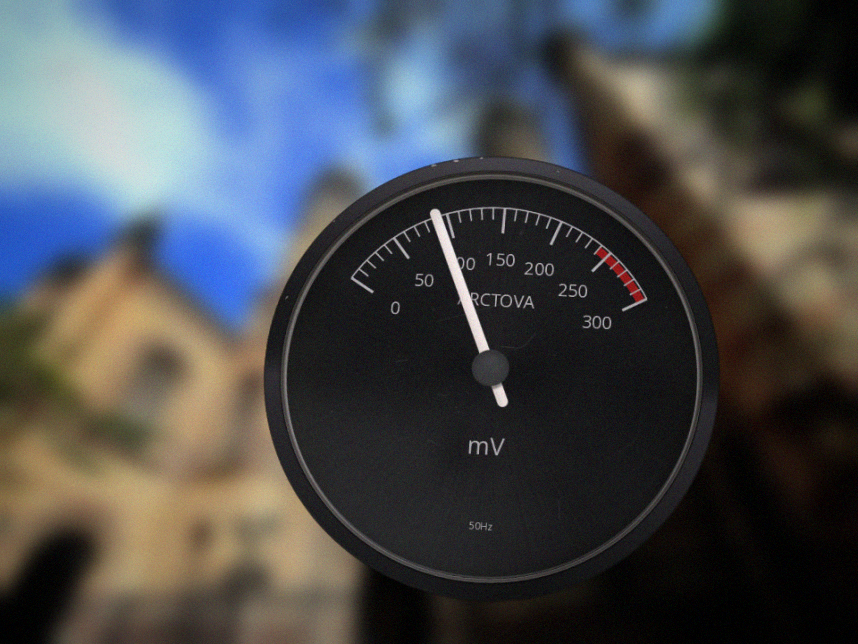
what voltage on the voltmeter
90 mV
